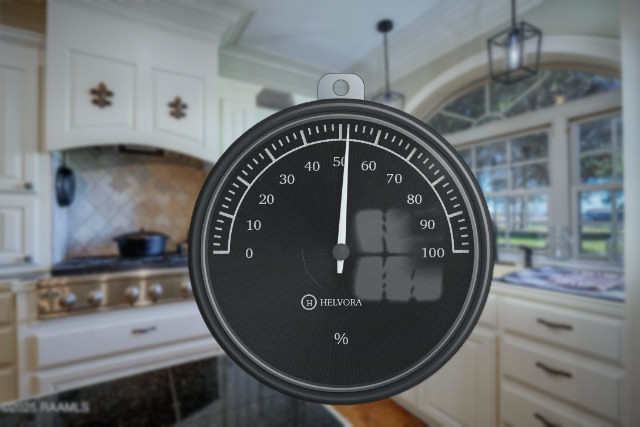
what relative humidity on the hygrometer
52 %
